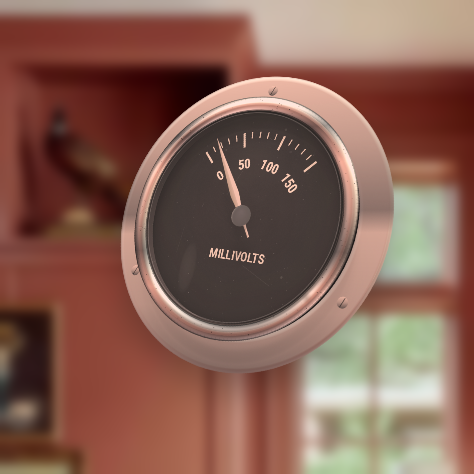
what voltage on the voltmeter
20 mV
